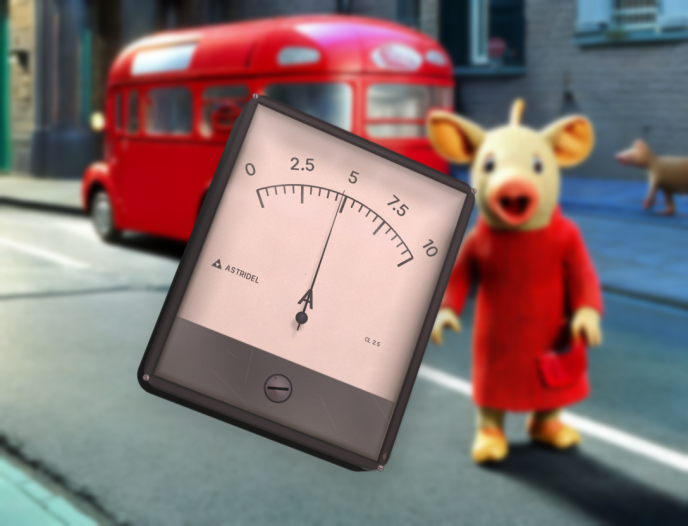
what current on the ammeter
4.75 A
